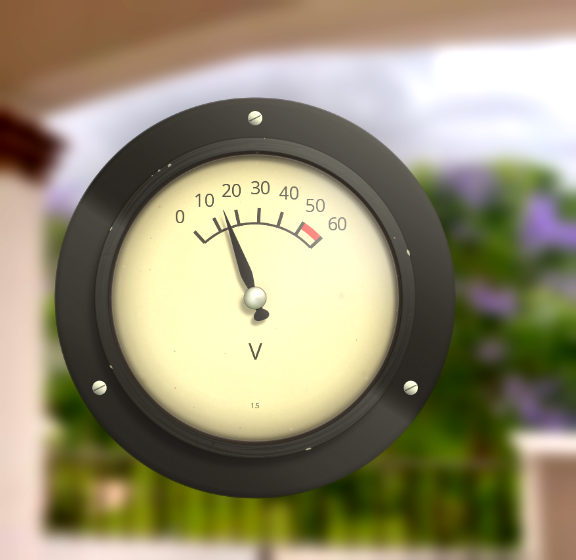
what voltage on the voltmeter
15 V
